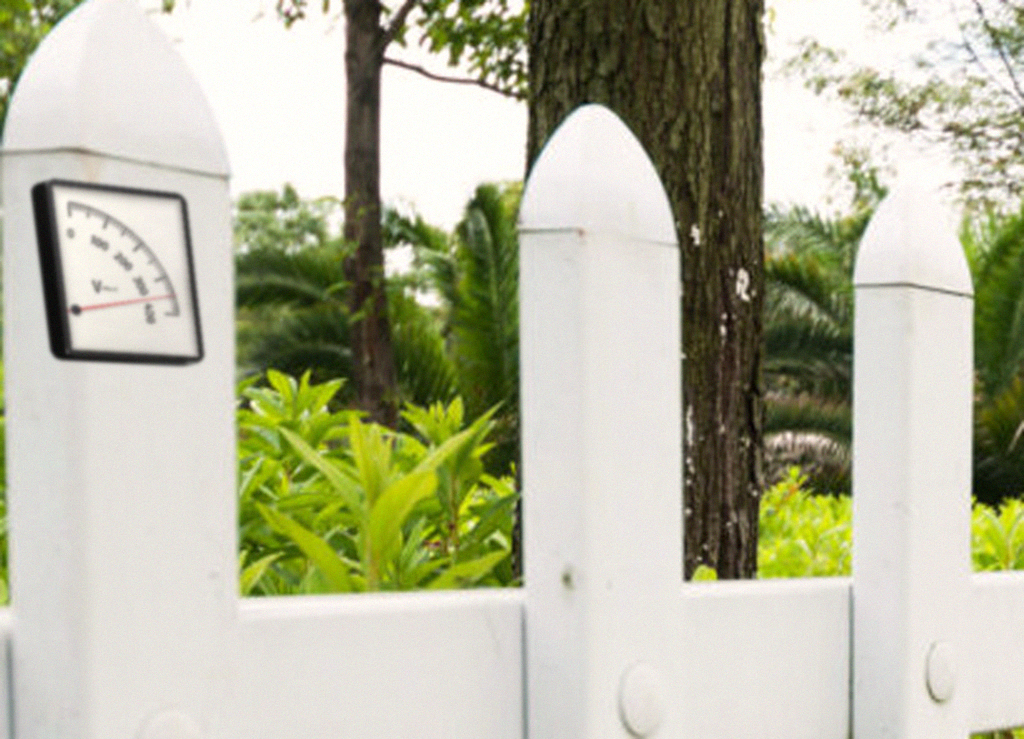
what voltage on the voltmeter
350 V
